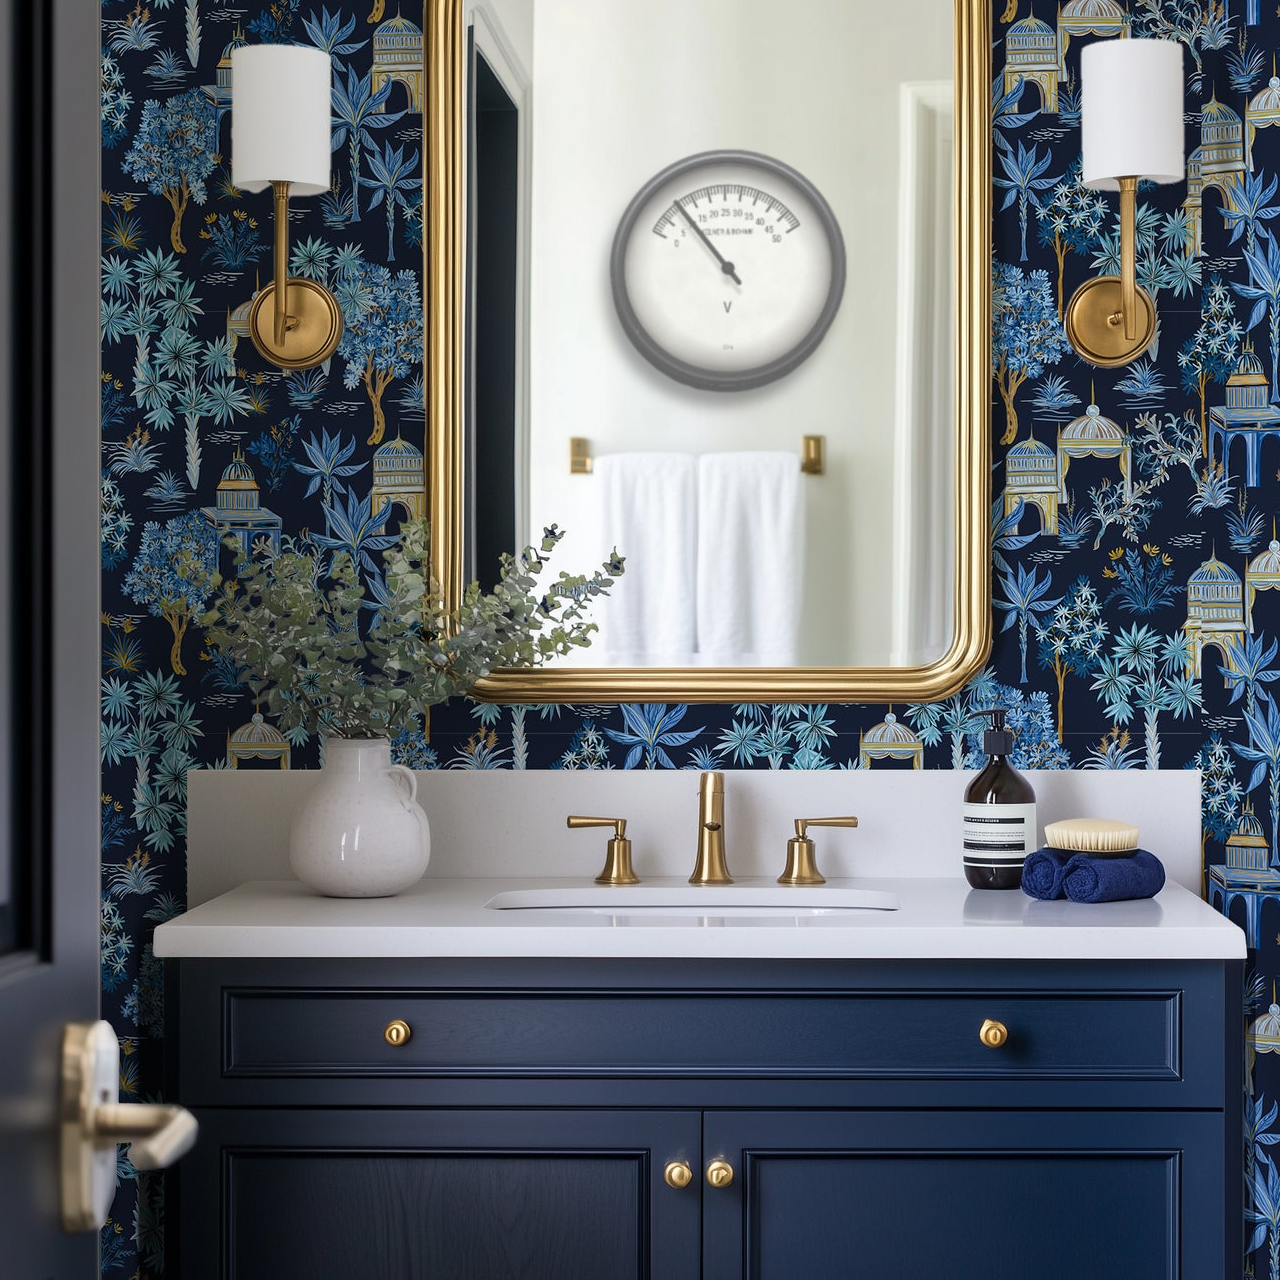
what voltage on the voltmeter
10 V
